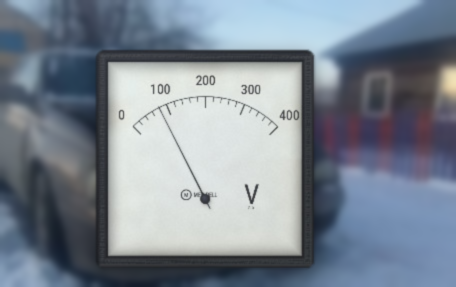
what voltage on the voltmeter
80 V
